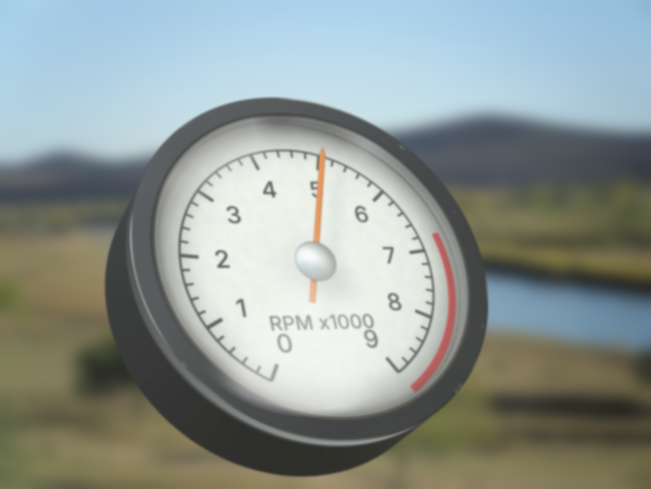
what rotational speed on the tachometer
5000 rpm
